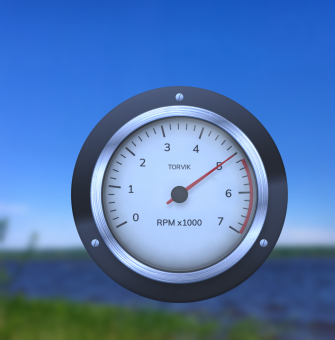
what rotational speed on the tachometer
5000 rpm
